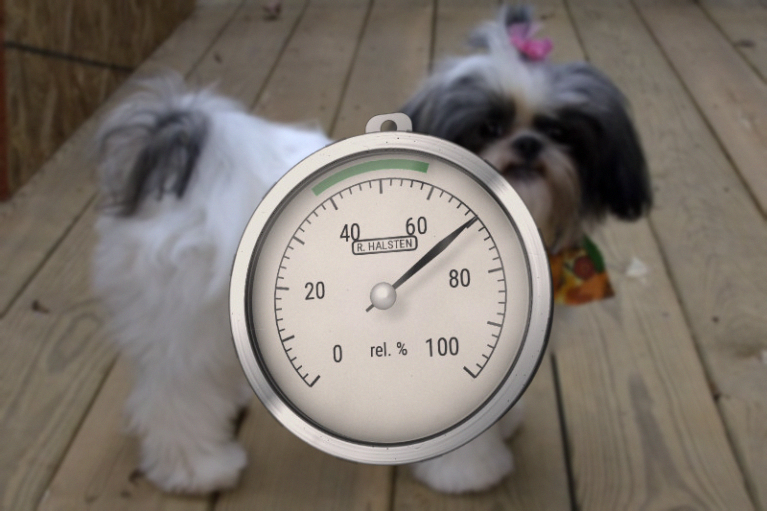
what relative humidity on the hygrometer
70 %
